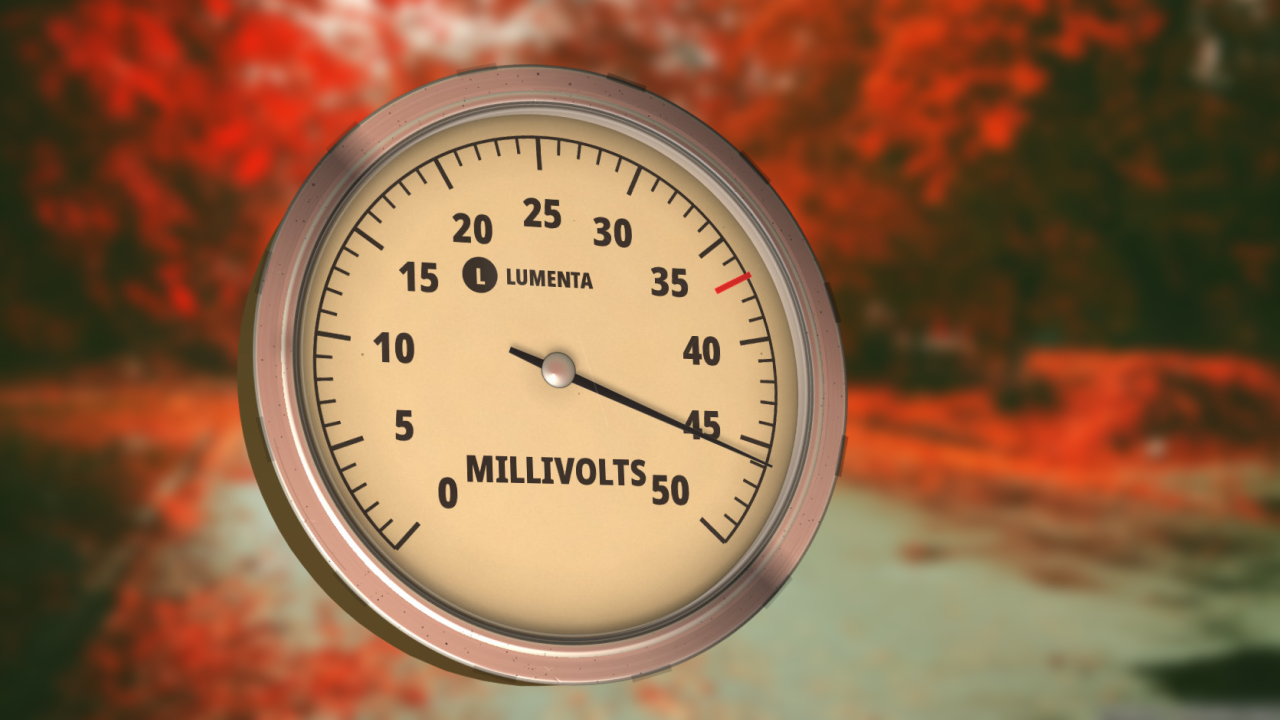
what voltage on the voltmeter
46 mV
